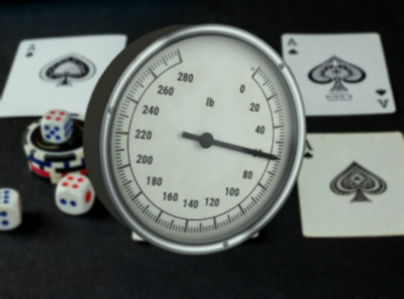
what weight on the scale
60 lb
